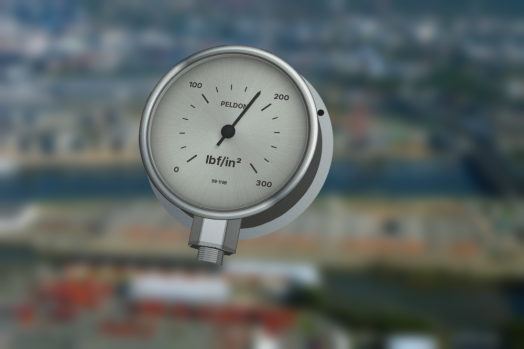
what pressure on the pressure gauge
180 psi
